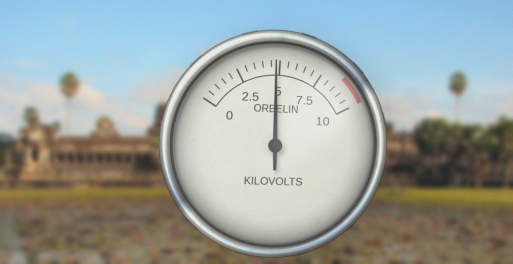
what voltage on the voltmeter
4.75 kV
